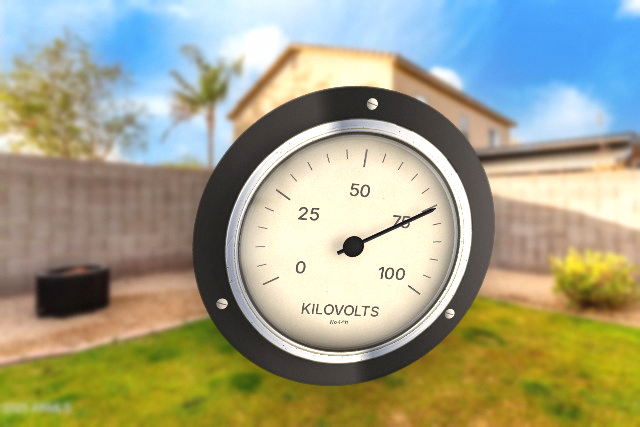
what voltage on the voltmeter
75 kV
